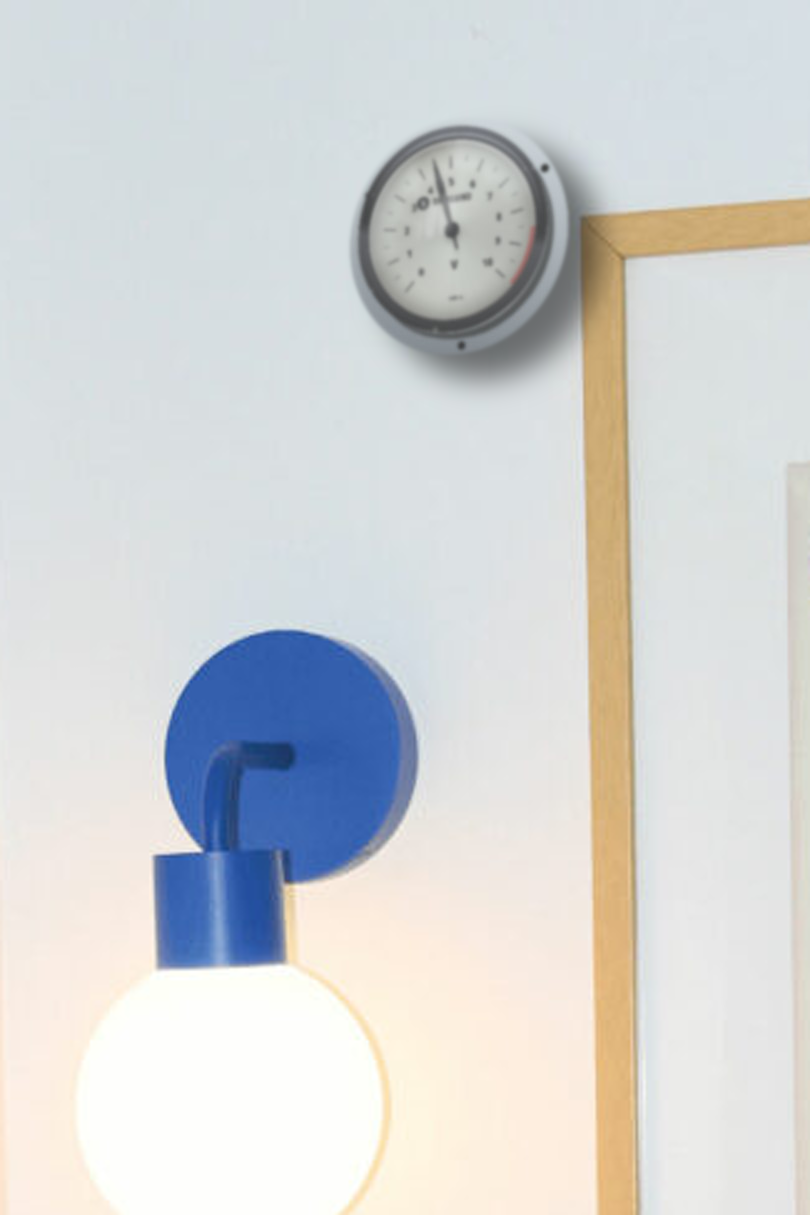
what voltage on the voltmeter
4.5 V
